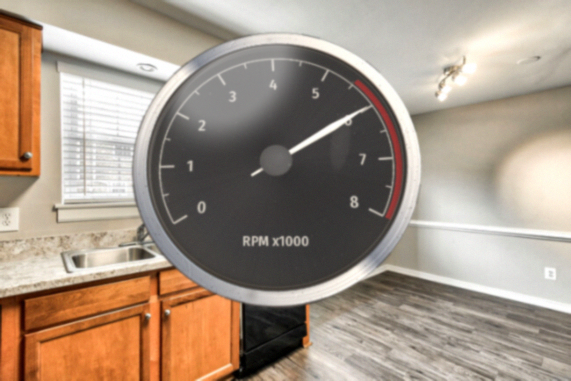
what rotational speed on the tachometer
6000 rpm
